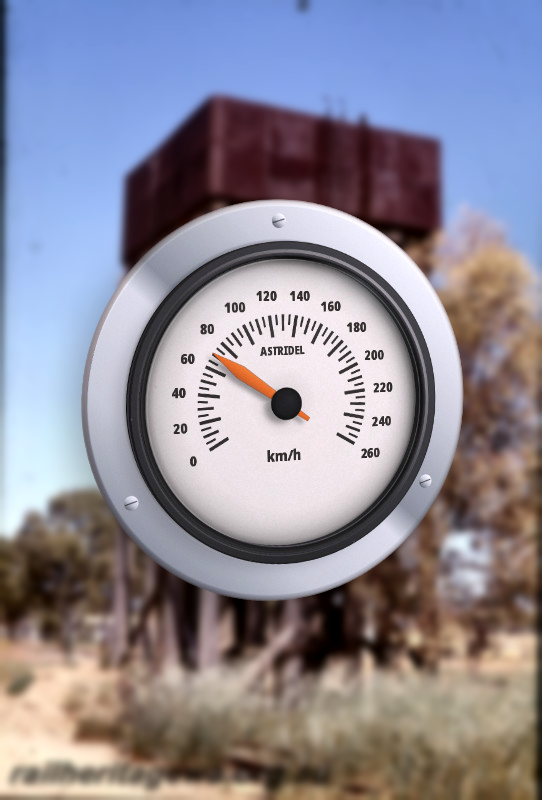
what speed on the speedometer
70 km/h
